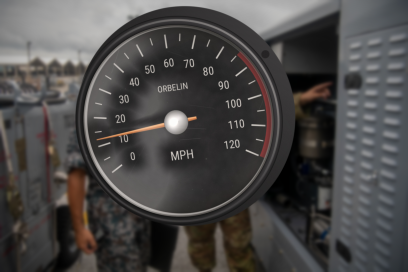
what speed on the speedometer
12.5 mph
